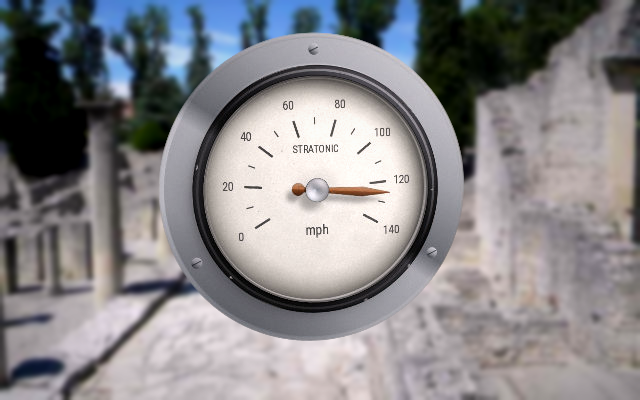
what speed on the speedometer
125 mph
